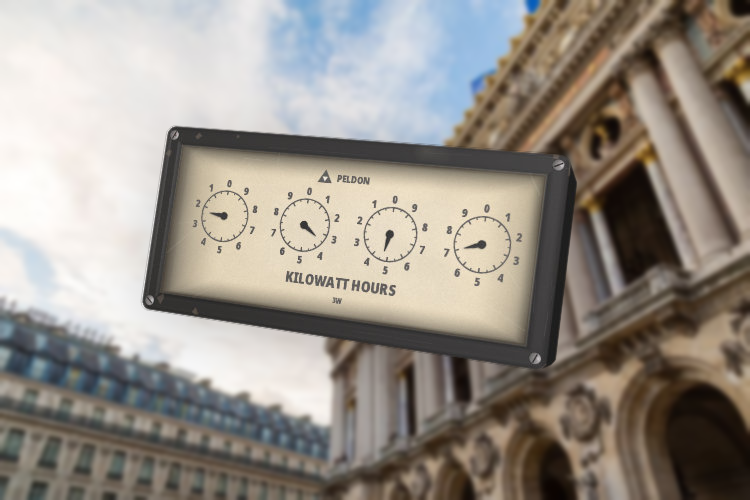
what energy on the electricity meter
2347 kWh
